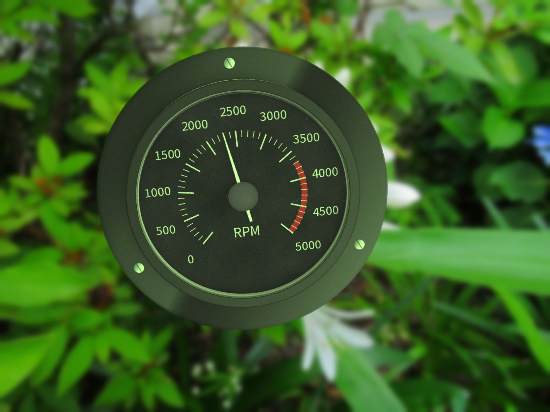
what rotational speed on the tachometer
2300 rpm
